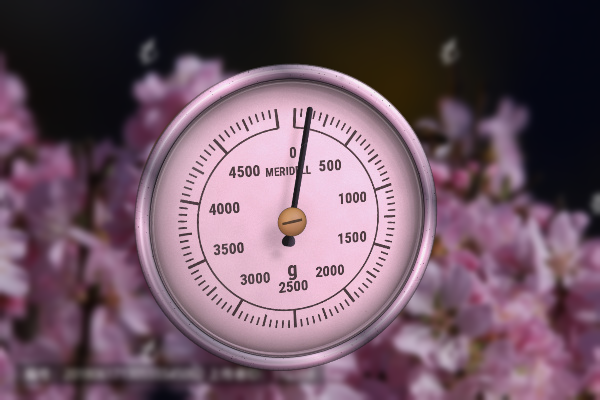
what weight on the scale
100 g
